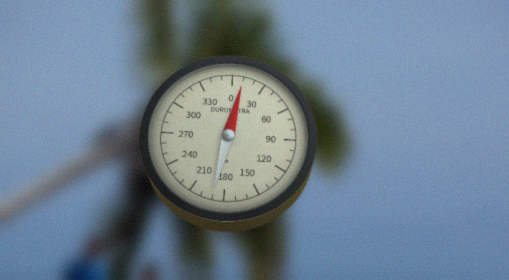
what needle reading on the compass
10 °
